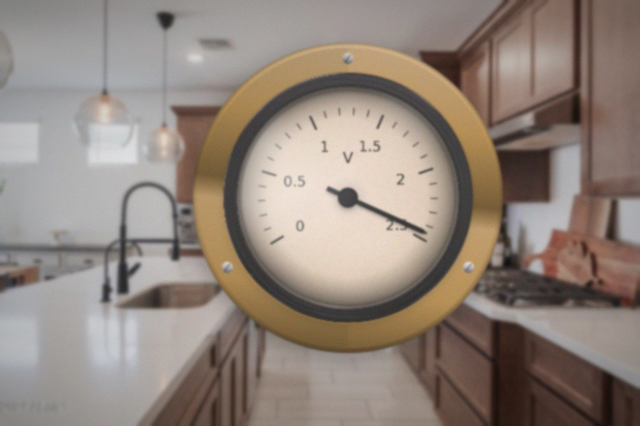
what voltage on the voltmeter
2.45 V
